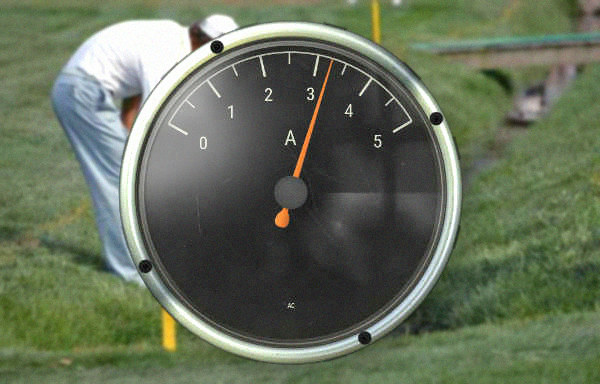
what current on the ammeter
3.25 A
